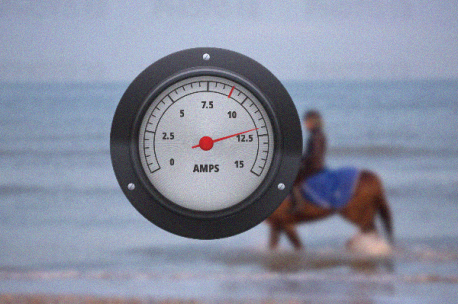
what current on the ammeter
12 A
